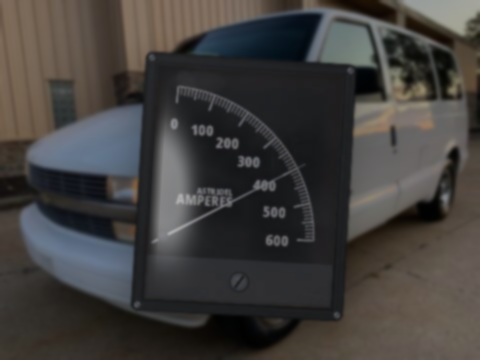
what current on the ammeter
400 A
